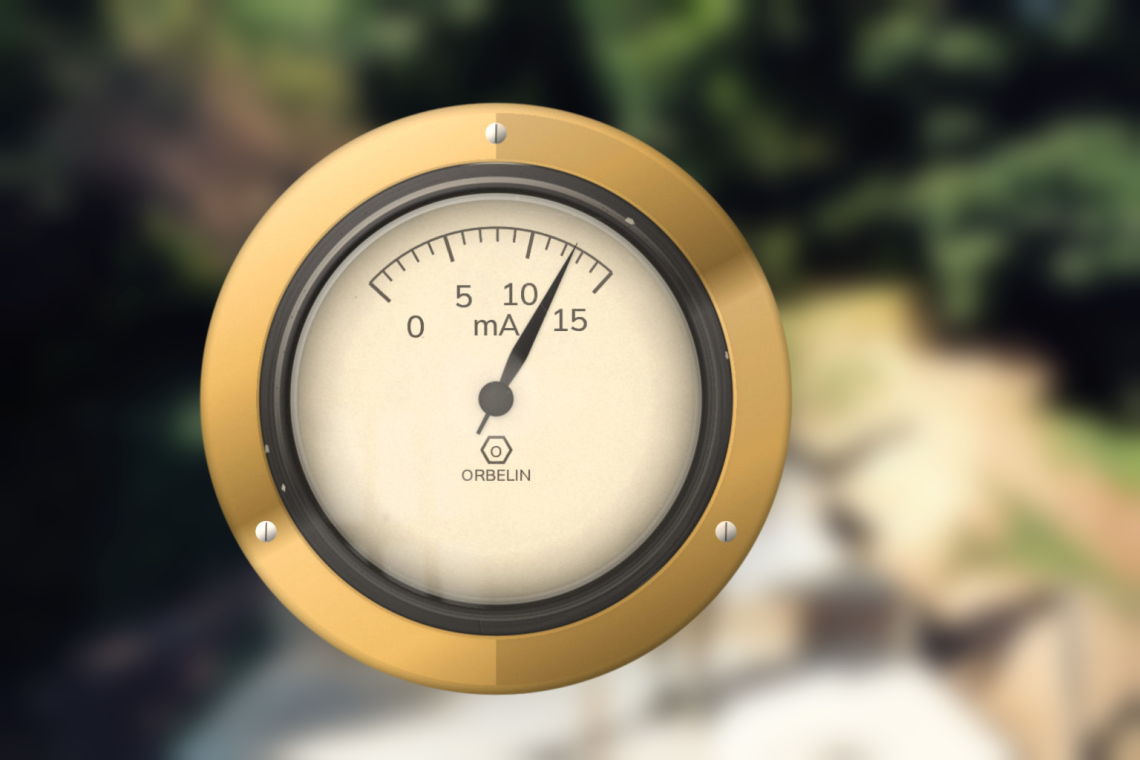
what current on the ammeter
12.5 mA
